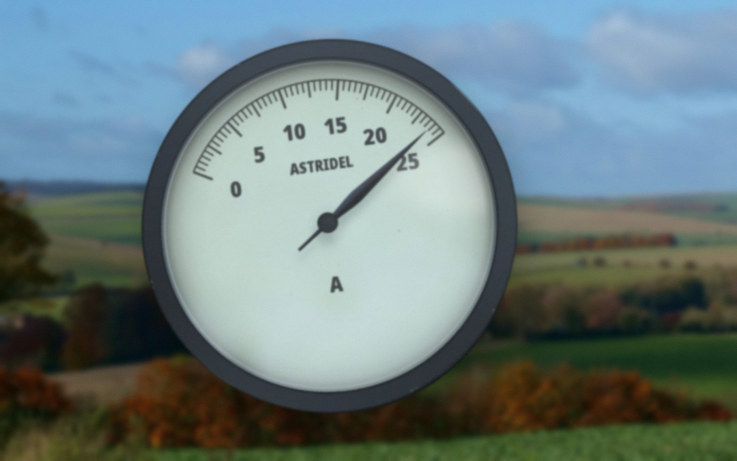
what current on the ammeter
24 A
